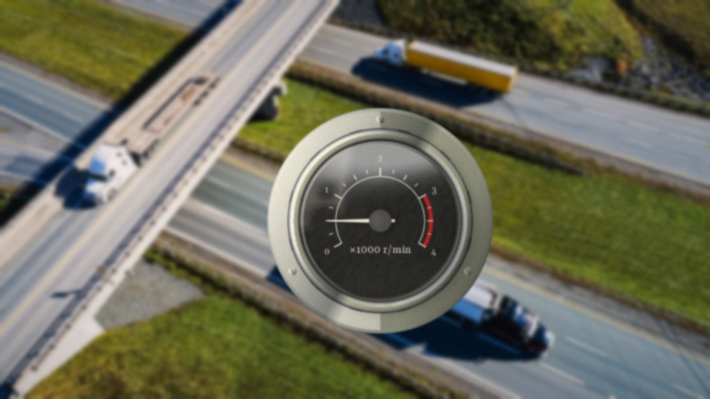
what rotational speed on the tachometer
500 rpm
